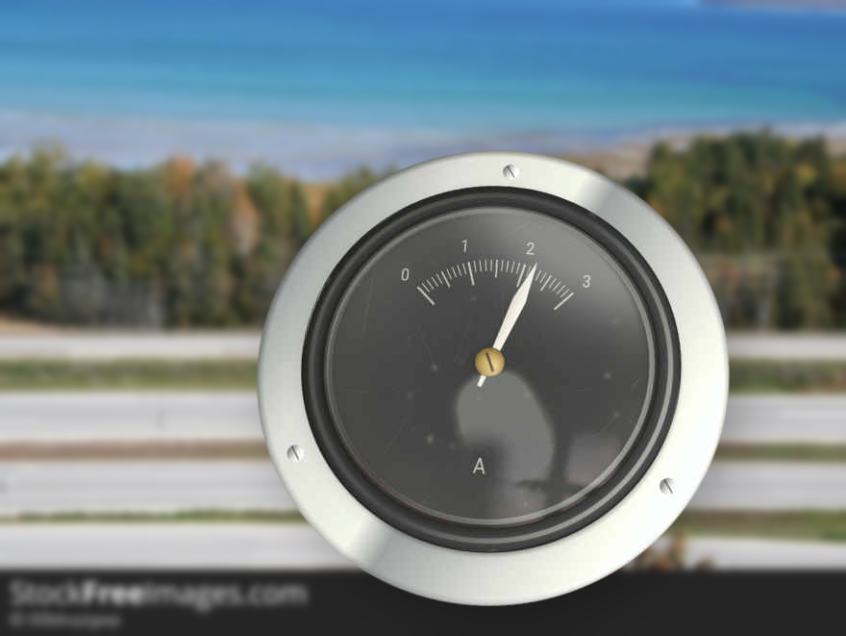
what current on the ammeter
2.2 A
